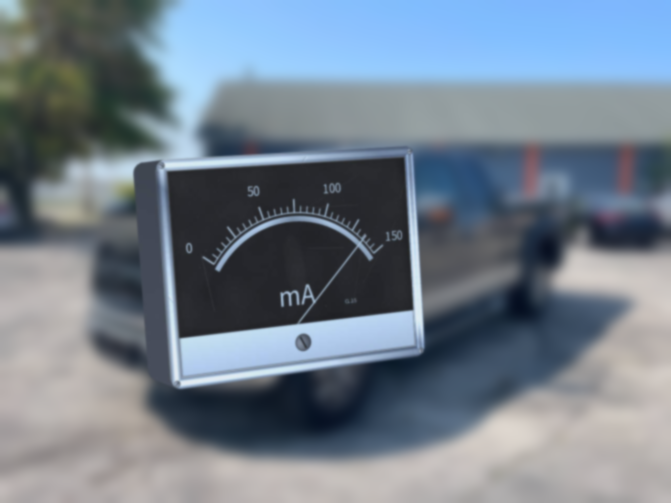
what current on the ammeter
135 mA
